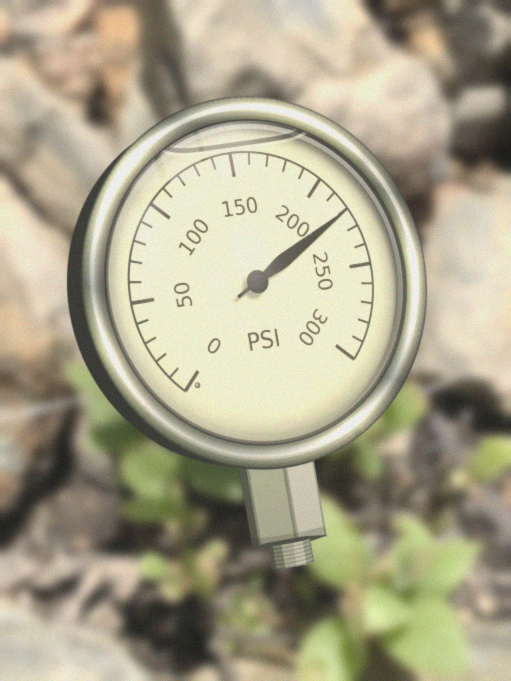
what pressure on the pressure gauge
220 psi
